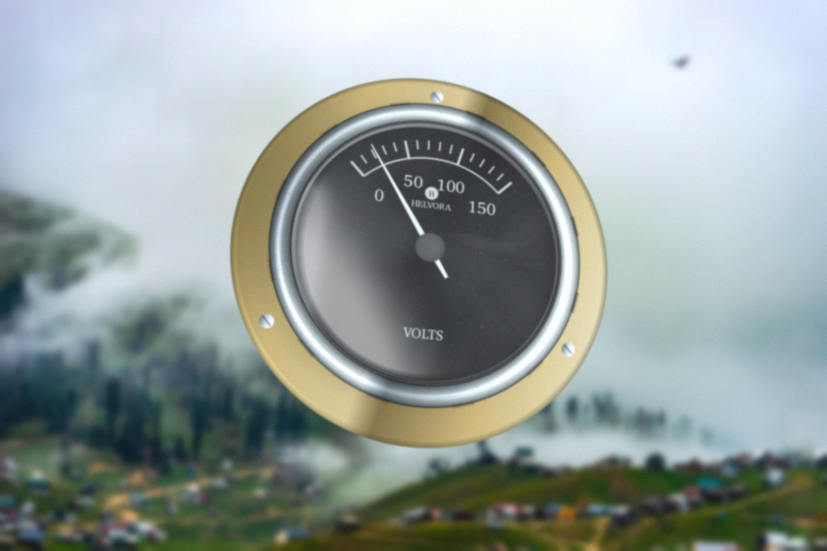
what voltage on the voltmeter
20 V
